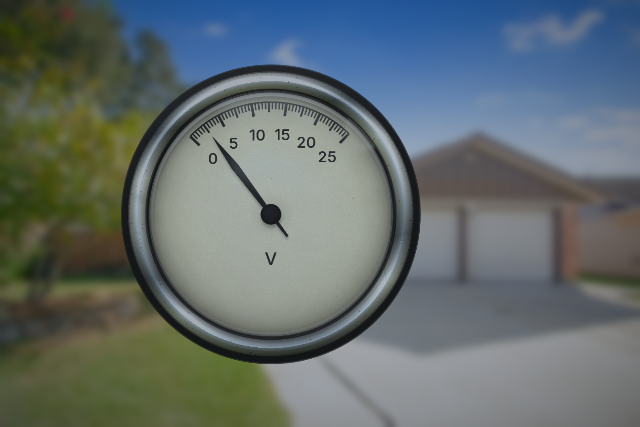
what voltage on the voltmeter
2.5 V
